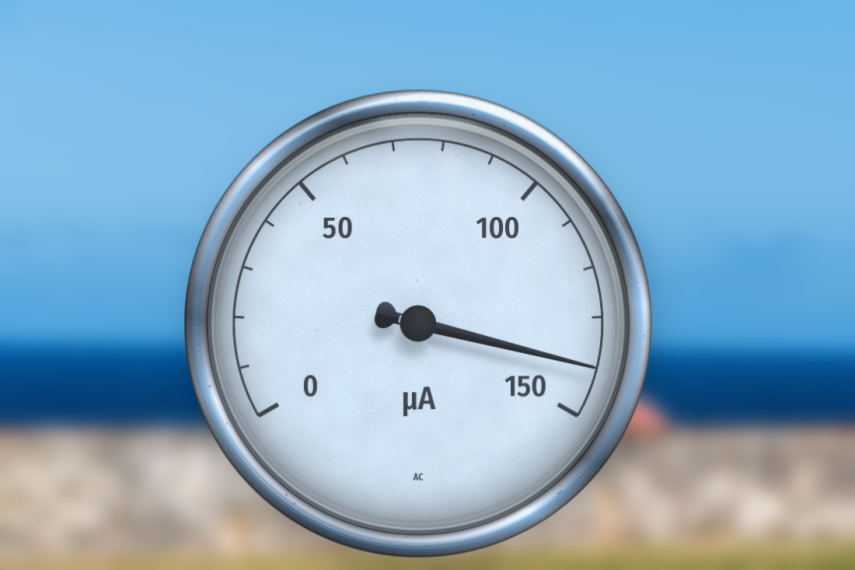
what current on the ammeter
140 µA
